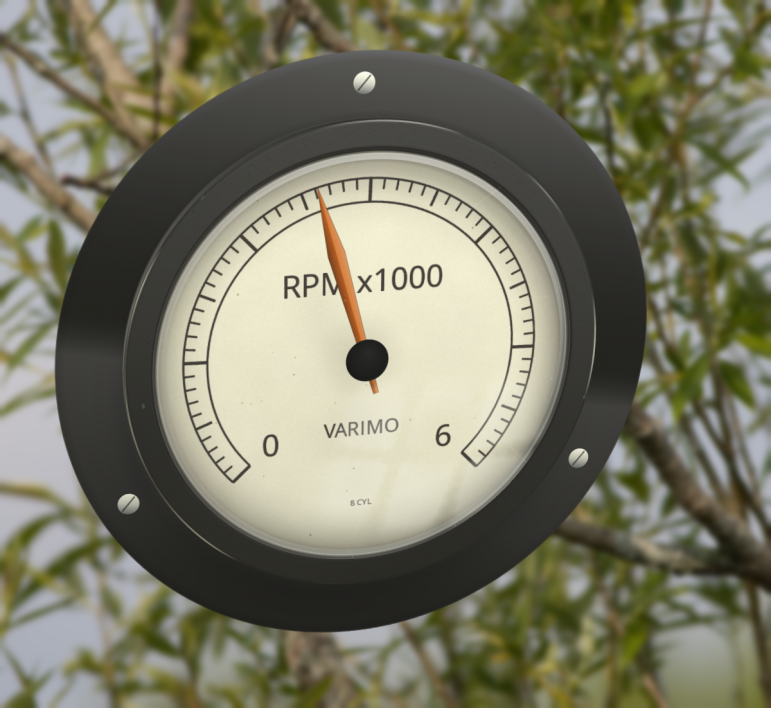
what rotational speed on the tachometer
2600 rpm
